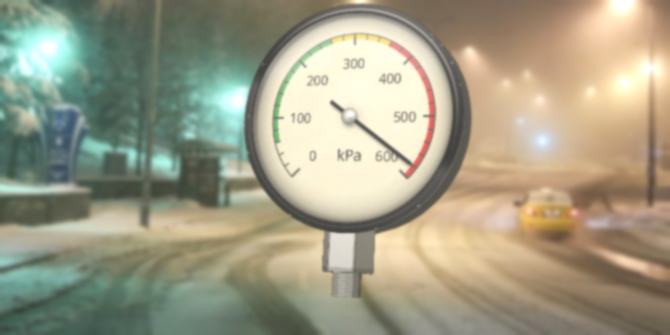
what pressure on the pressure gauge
580 kPa
